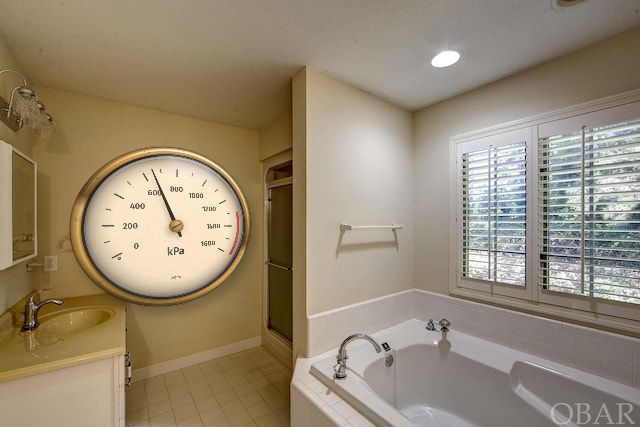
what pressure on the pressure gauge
650 kPa
